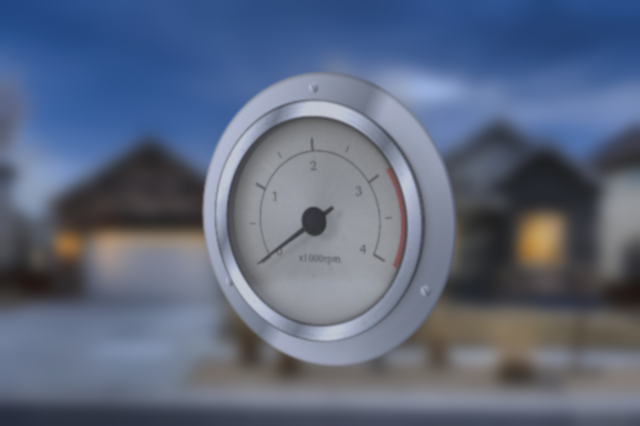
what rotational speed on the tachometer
0 rpm
